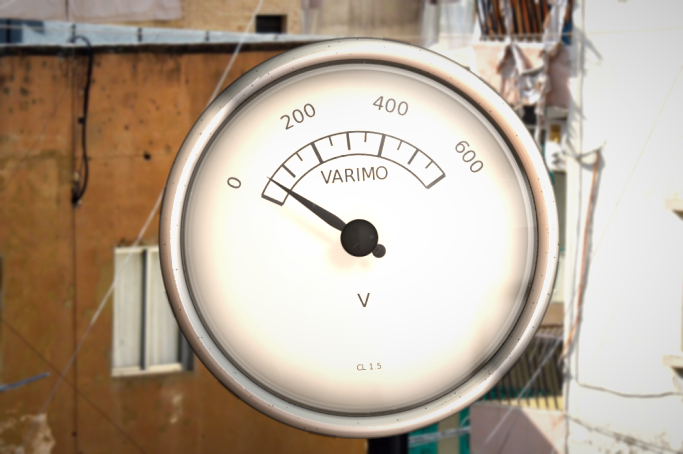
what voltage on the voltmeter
50 V
